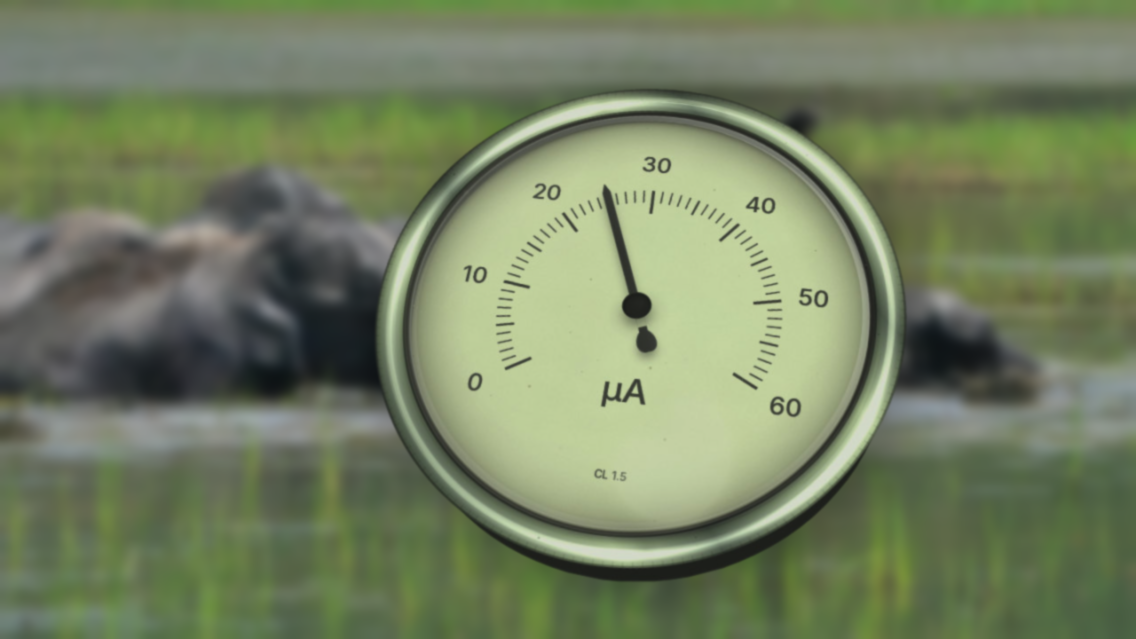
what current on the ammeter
25 µA
